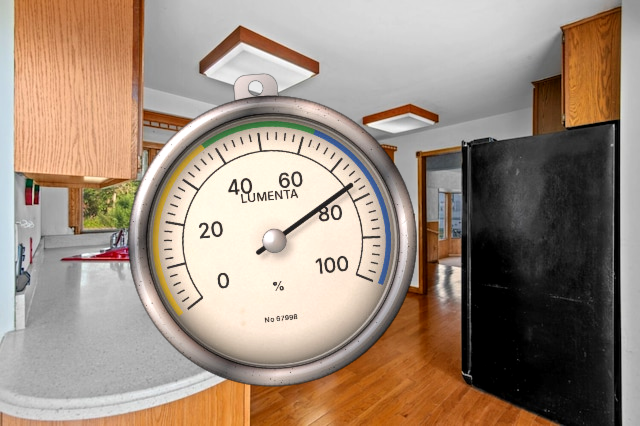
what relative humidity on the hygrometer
76 %
